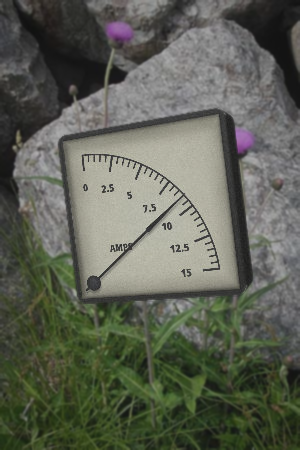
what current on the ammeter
9 A
